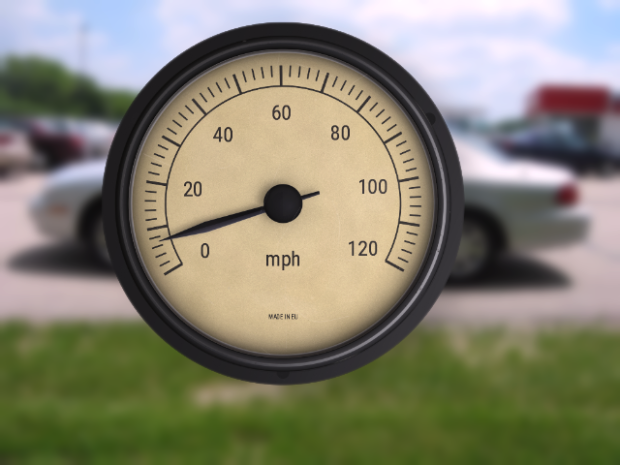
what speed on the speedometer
7 mph
